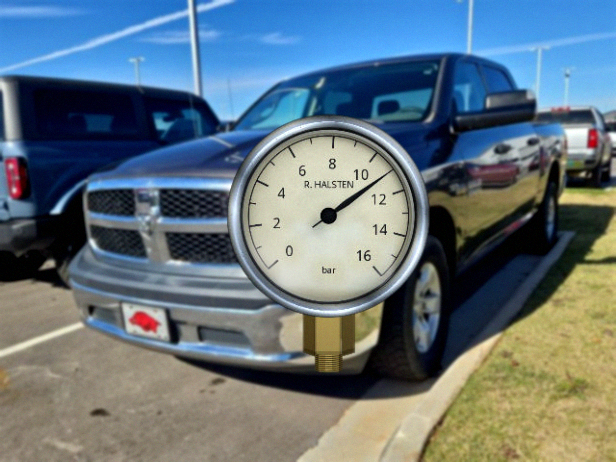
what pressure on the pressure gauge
11 bar
